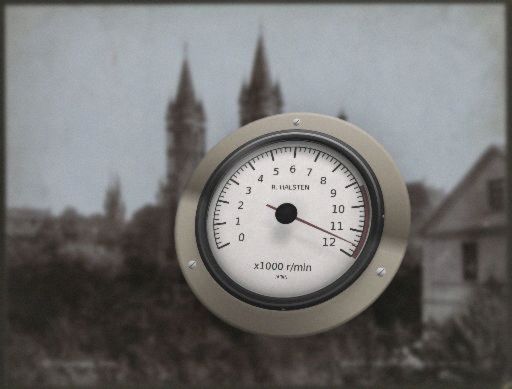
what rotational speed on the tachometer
11600 rpm
